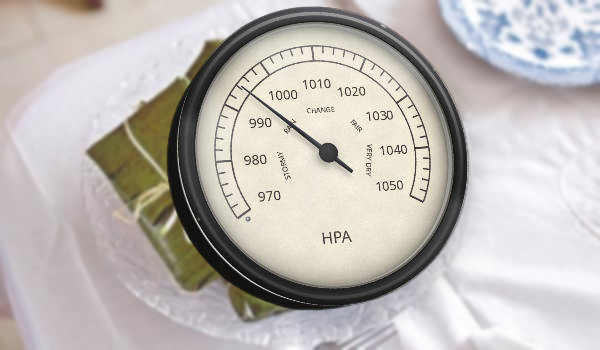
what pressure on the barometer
994 hPa
